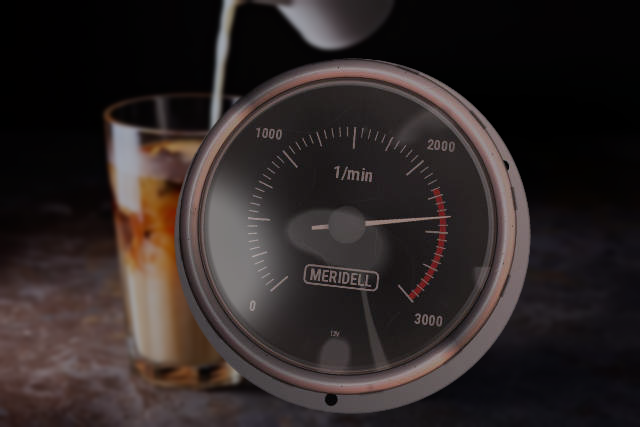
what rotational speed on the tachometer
2400 rpm
